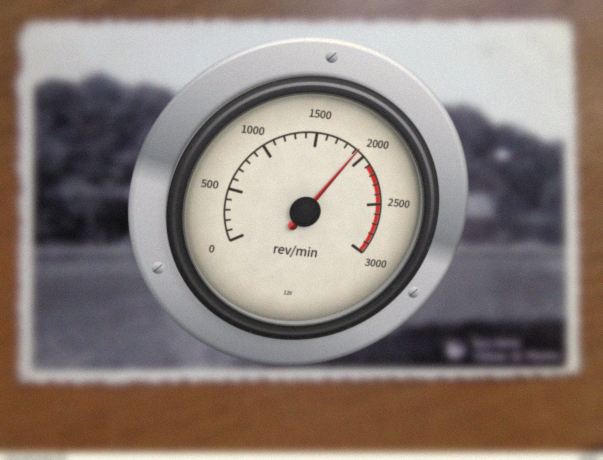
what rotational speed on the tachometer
1900 rpm
